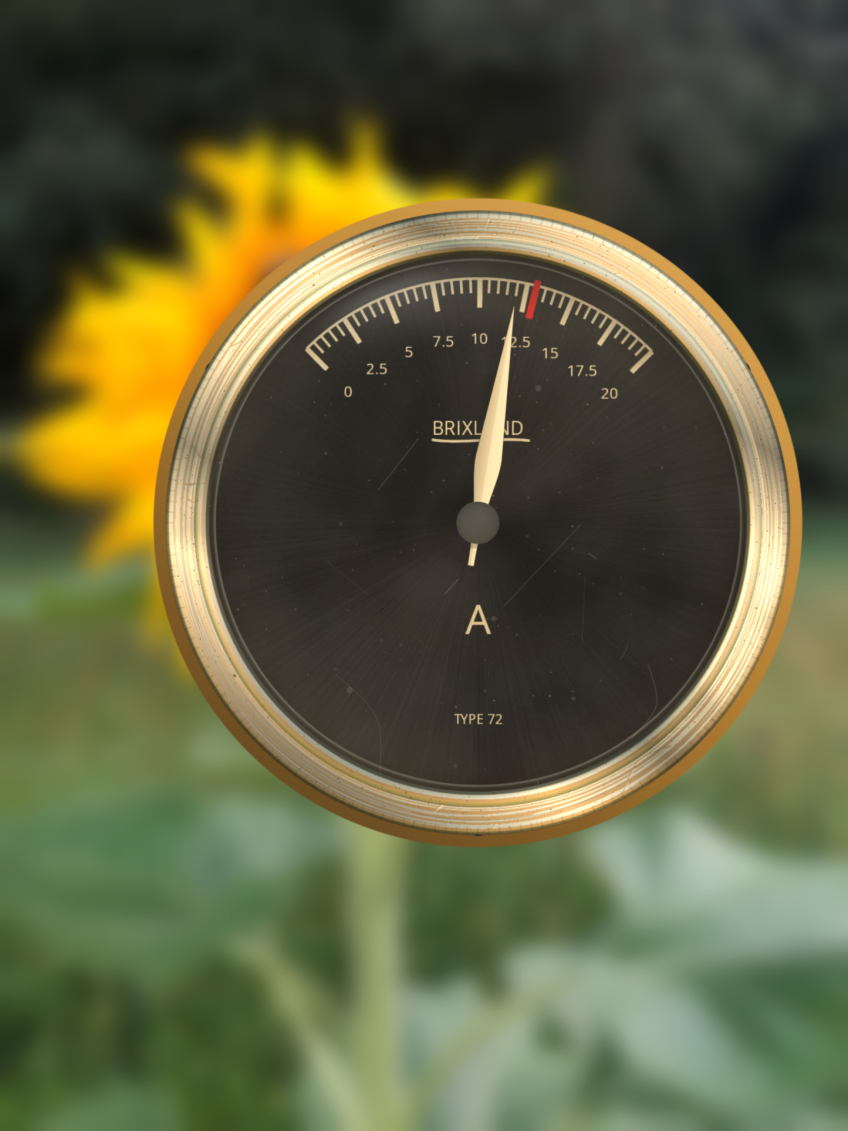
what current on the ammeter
12 A
